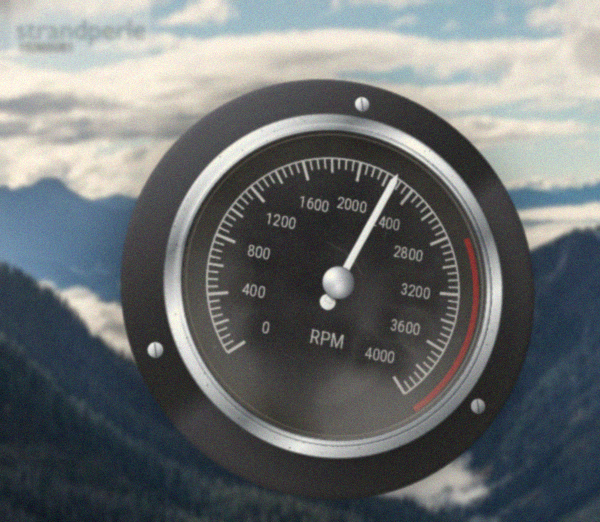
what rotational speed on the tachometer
2250 rpm
